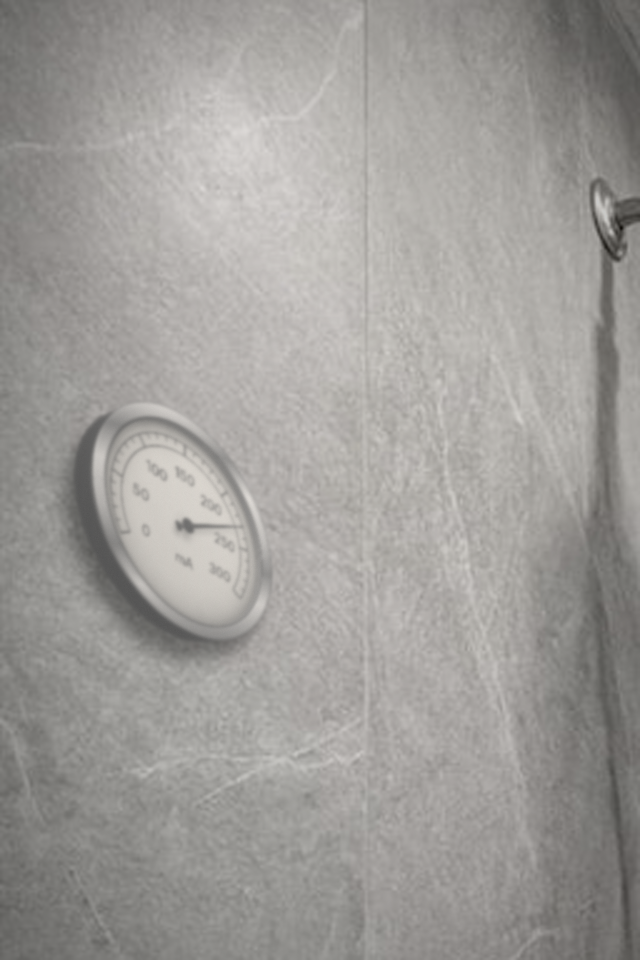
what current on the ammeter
230 mA
